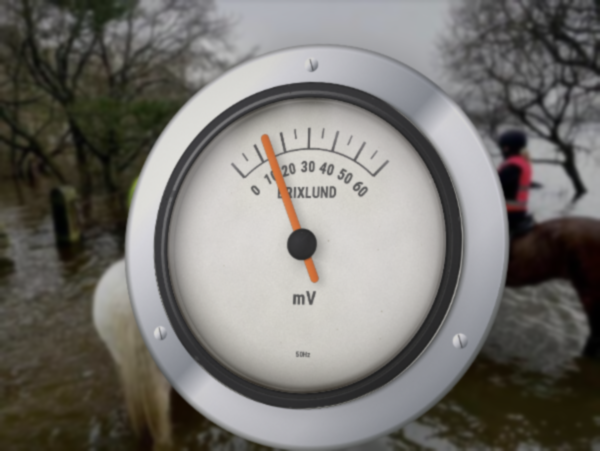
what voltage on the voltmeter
15 mV
